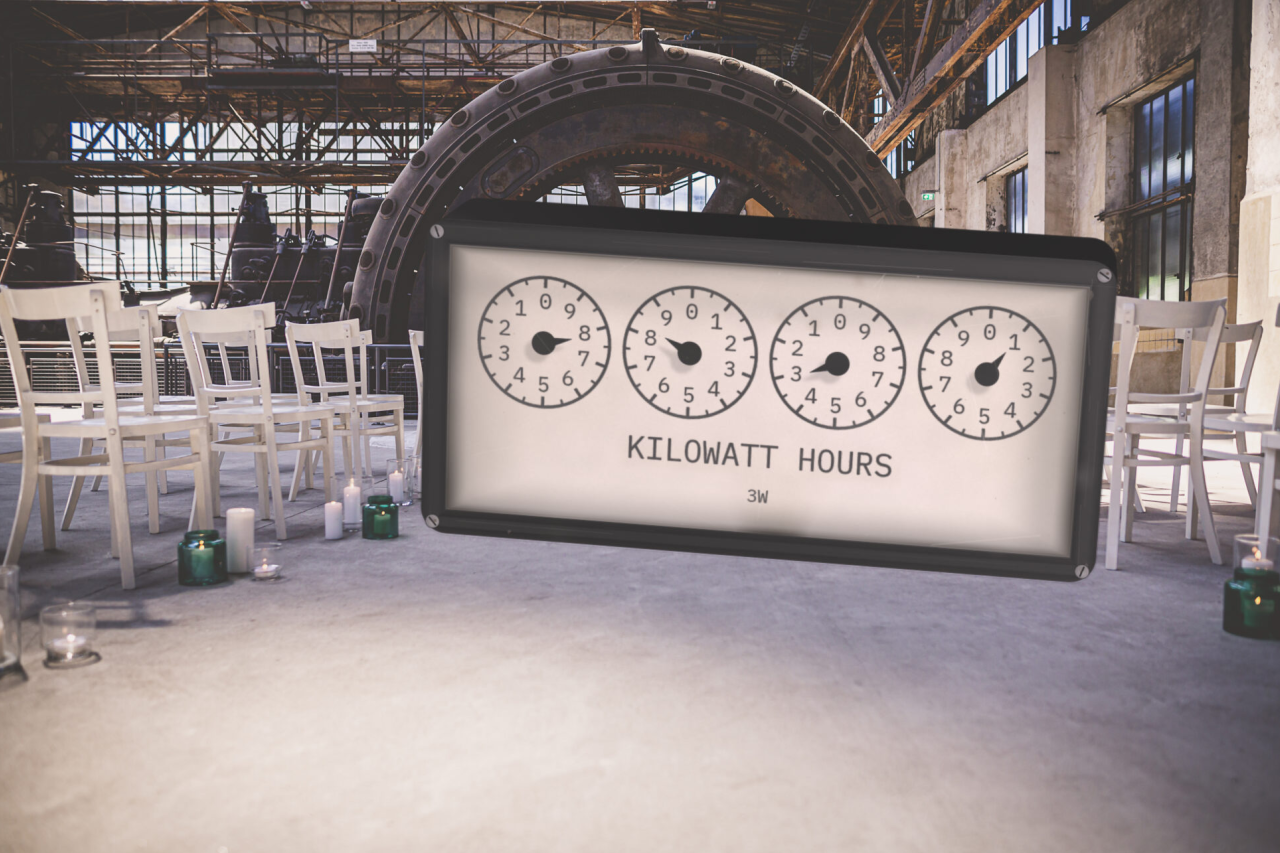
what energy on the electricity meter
7831 kWh
